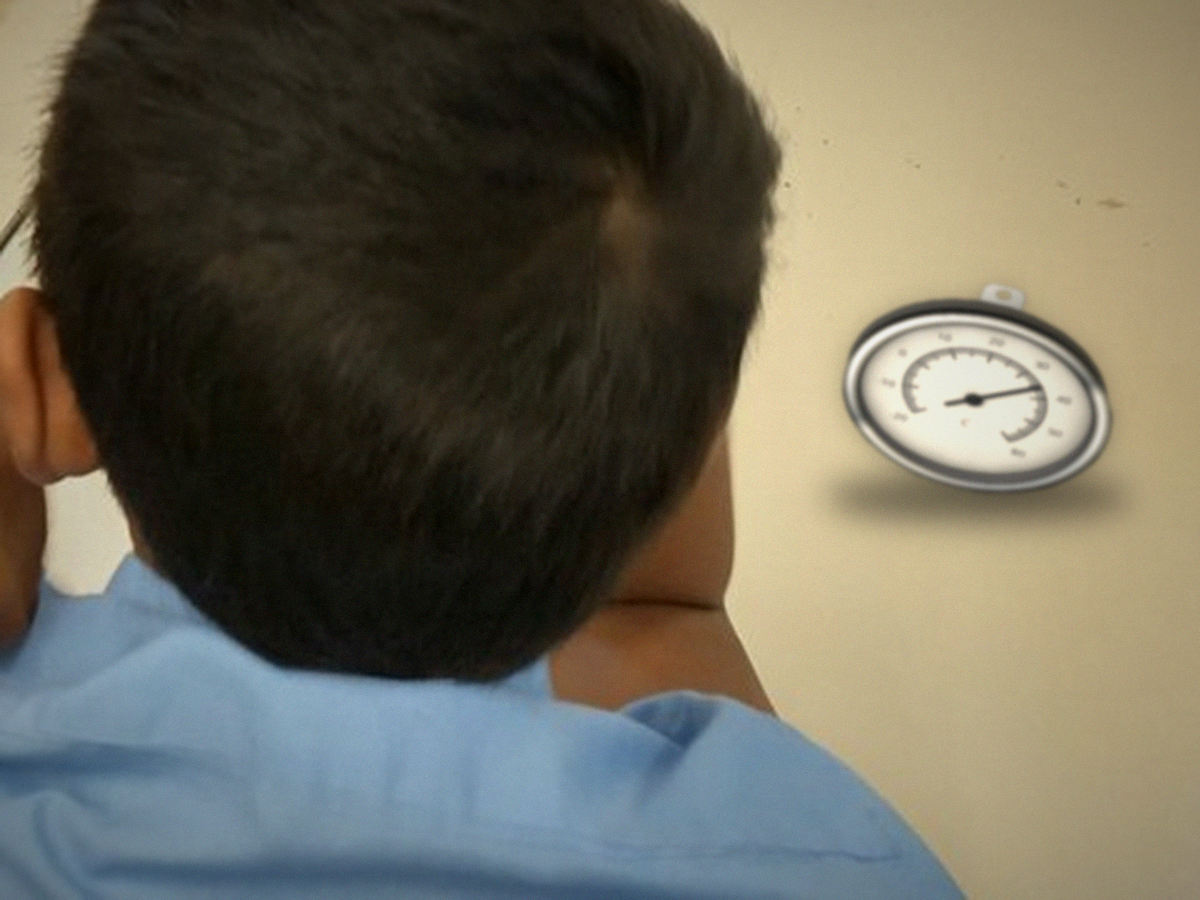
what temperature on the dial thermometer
35 °C
